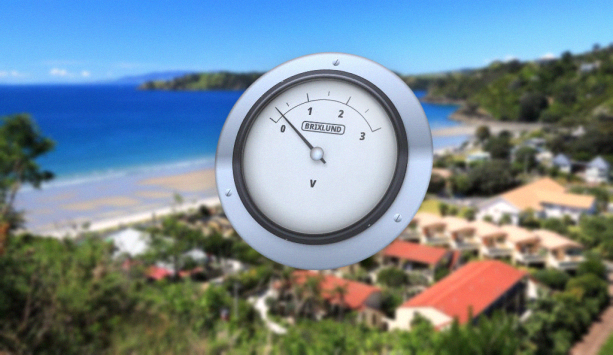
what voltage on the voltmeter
0.25 V
